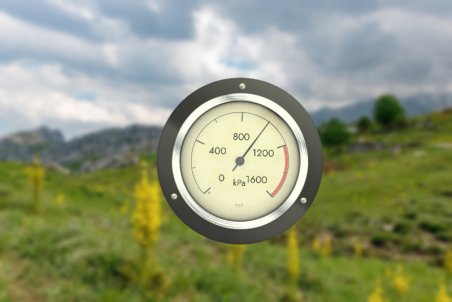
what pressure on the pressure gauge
1000 kPa
